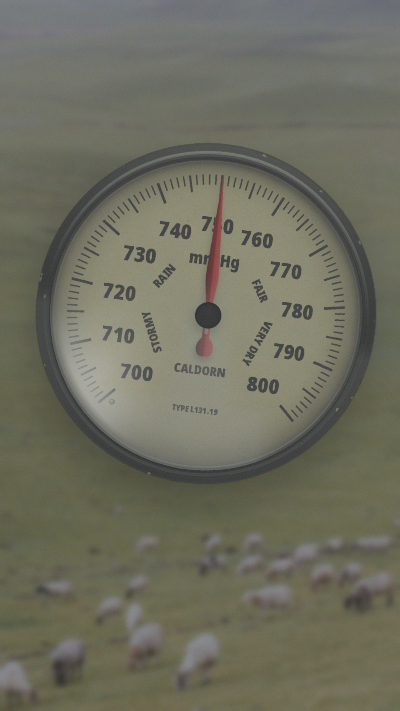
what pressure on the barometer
750 mmHg
